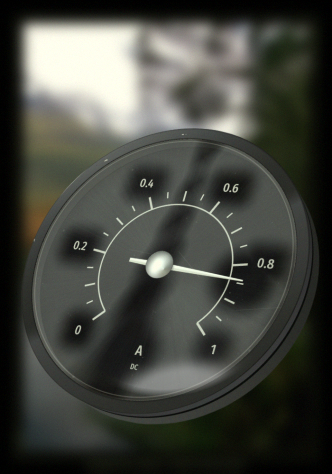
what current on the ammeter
0.85 A
